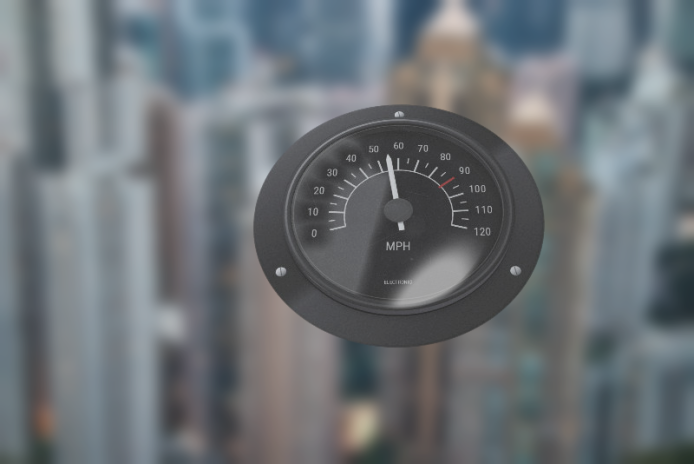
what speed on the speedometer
55 mph
